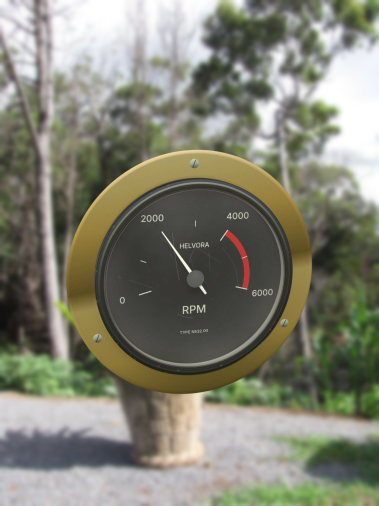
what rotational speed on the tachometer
2000 rpm
